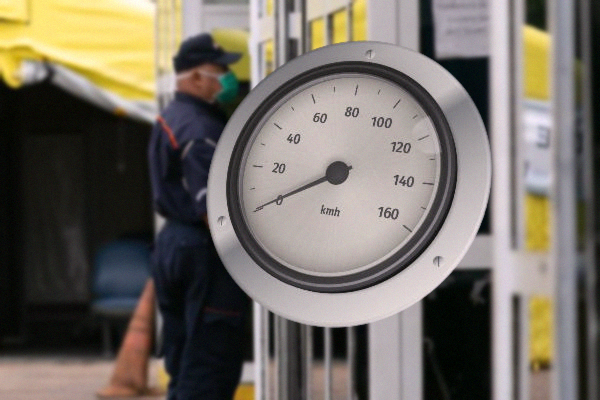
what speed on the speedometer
0 km/h
